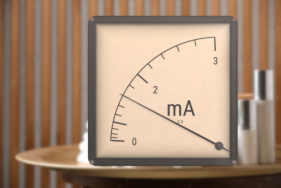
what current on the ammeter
1.6 mA
